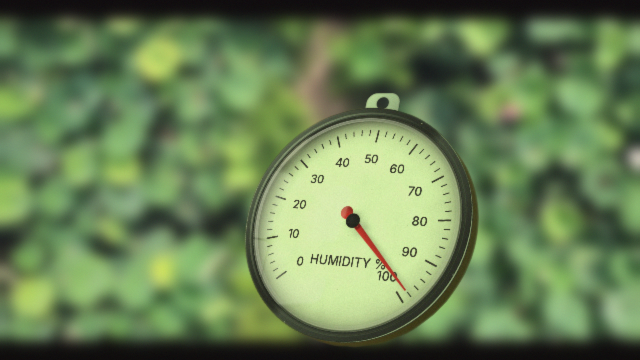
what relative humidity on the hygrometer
98 %
